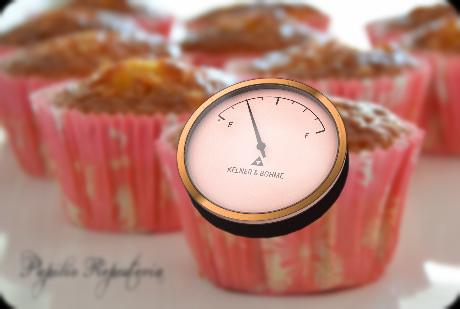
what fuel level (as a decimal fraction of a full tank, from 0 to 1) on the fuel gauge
0.25
